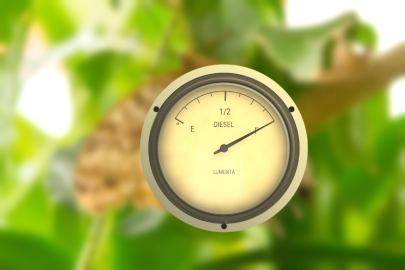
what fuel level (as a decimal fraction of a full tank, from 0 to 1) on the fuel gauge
1
